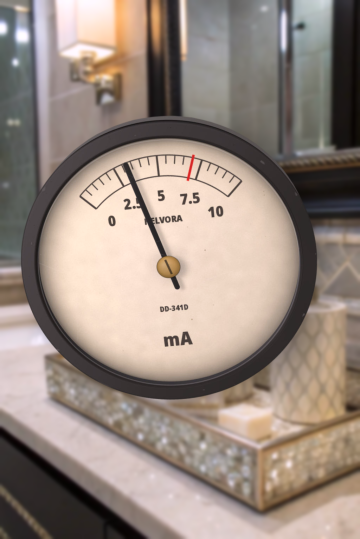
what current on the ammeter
3.25 mA
